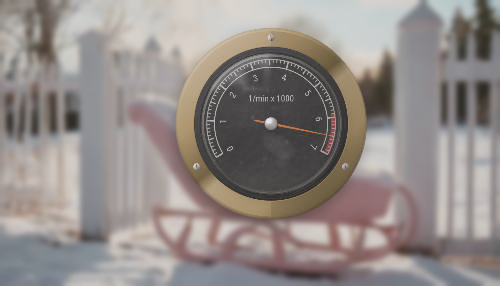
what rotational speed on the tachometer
6500 rpm
